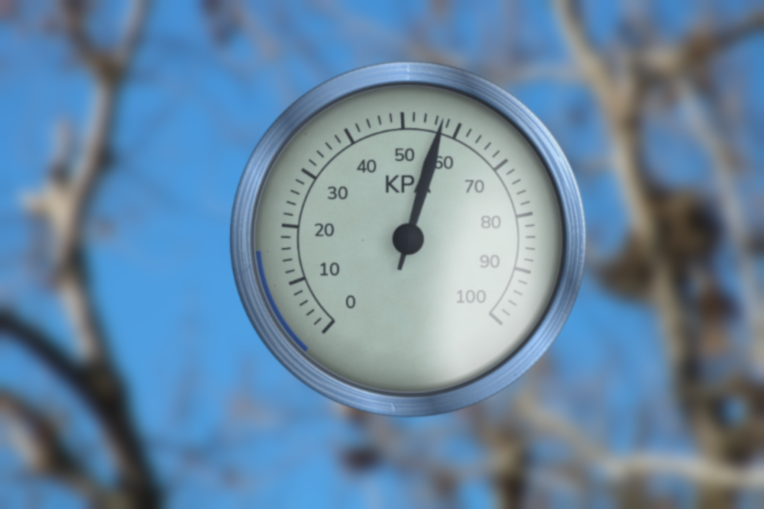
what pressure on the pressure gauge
57 kPa
